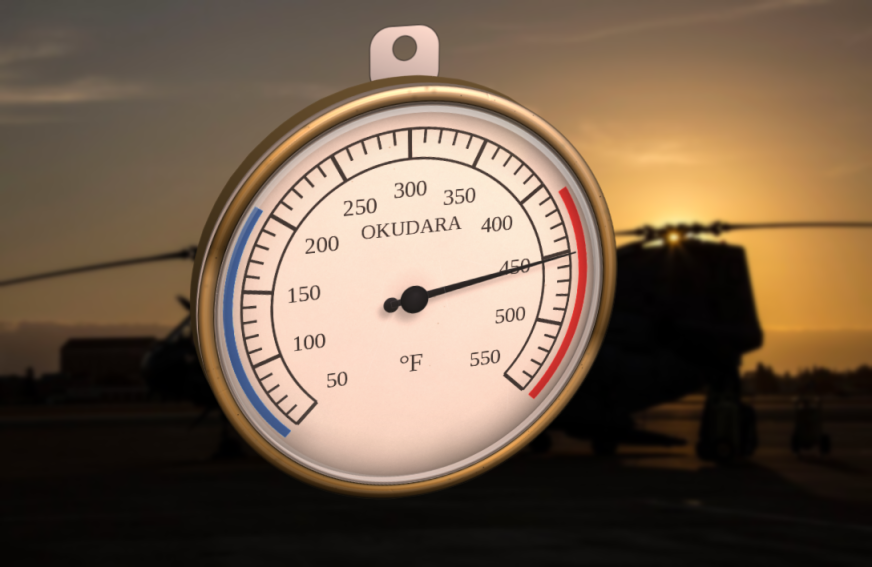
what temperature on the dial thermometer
450 °F
